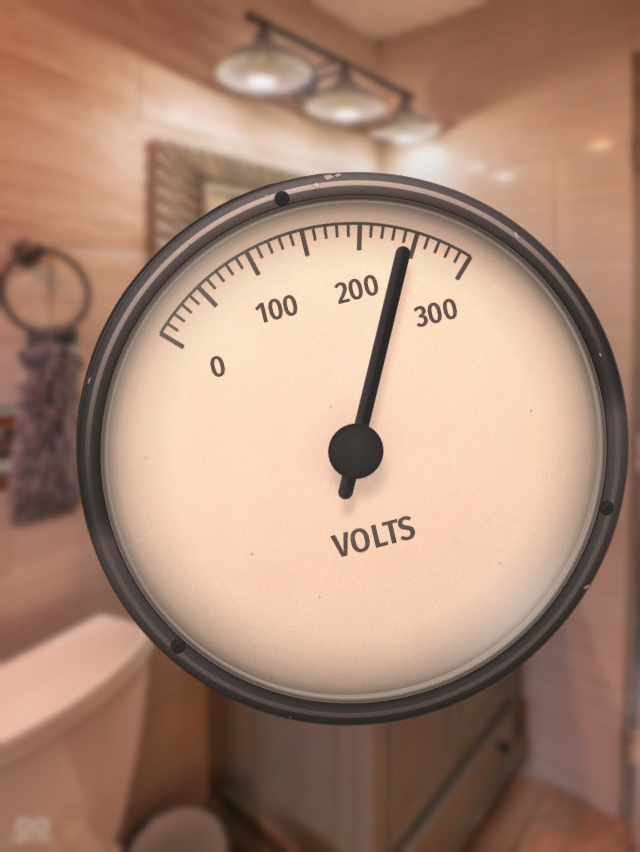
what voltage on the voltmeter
240 V
